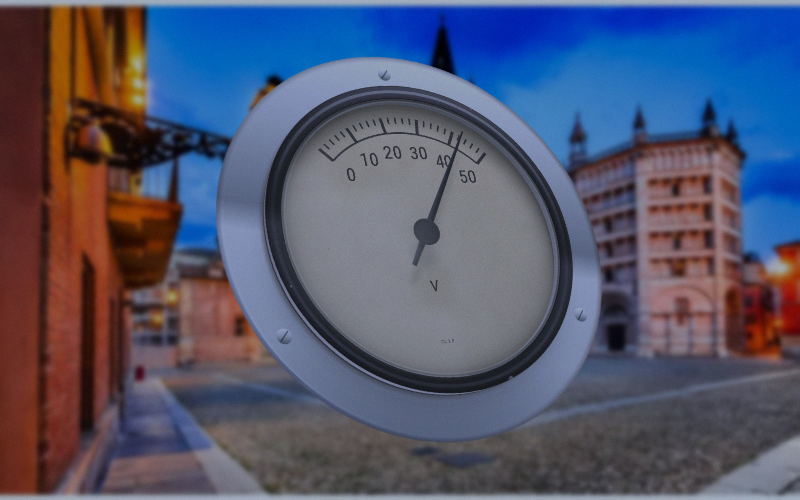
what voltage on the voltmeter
42 V
